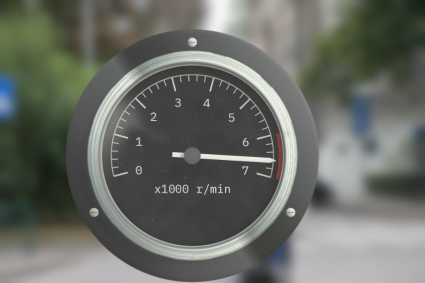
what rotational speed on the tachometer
6600 rpm
